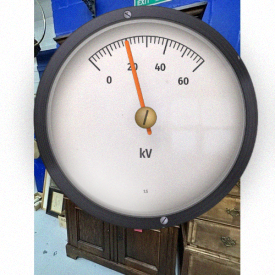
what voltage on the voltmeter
20 kV
